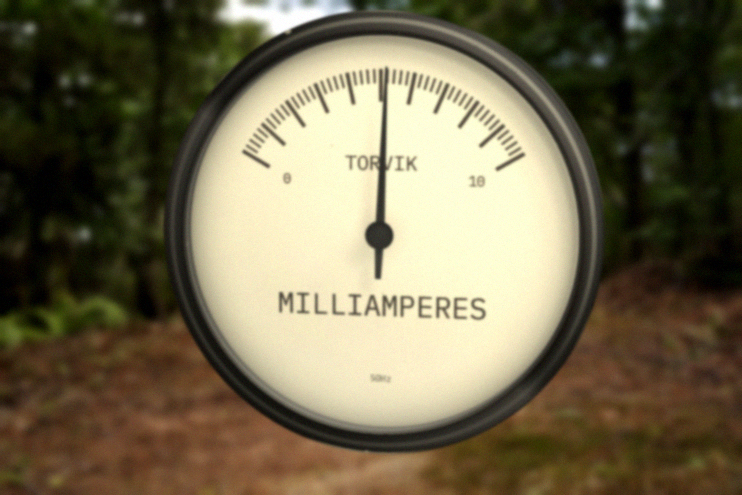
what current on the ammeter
5.2 mA
